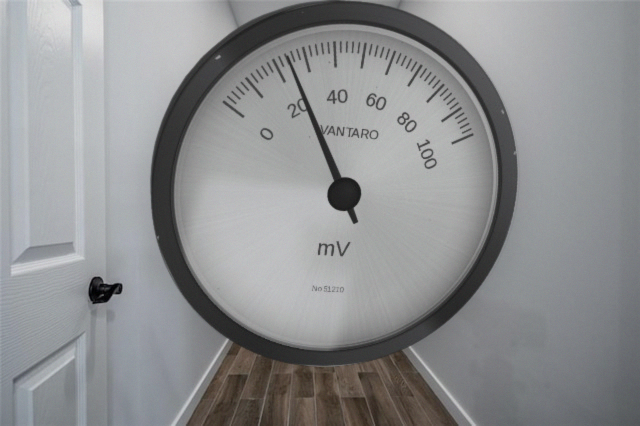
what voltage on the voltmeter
24 mV
